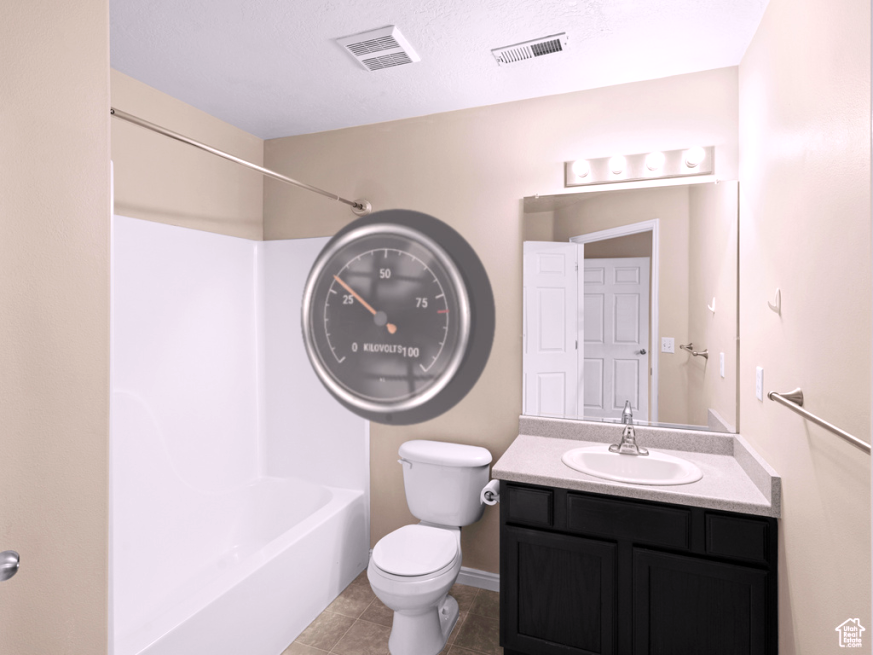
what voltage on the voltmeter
30 kV
